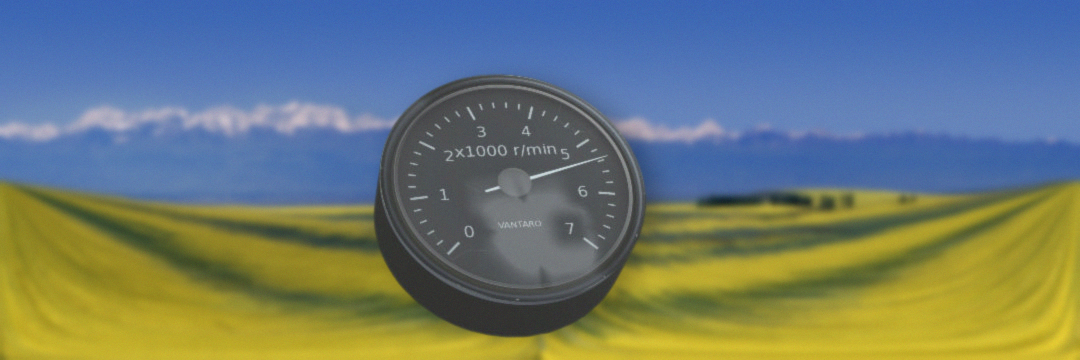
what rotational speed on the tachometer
5400 rpm
